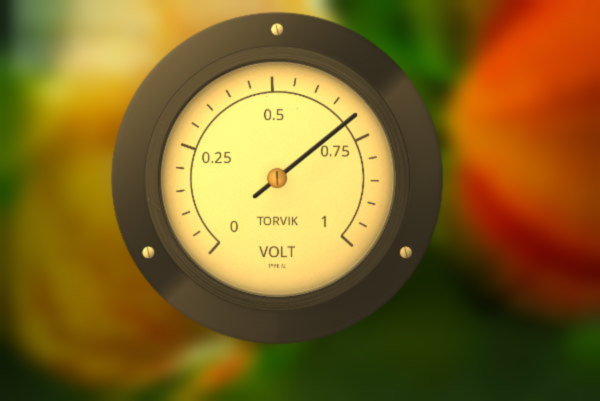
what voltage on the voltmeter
0.7 V
